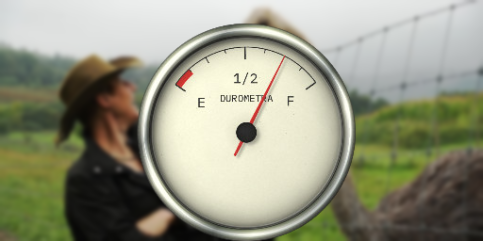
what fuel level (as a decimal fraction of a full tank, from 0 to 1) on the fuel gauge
0.75
